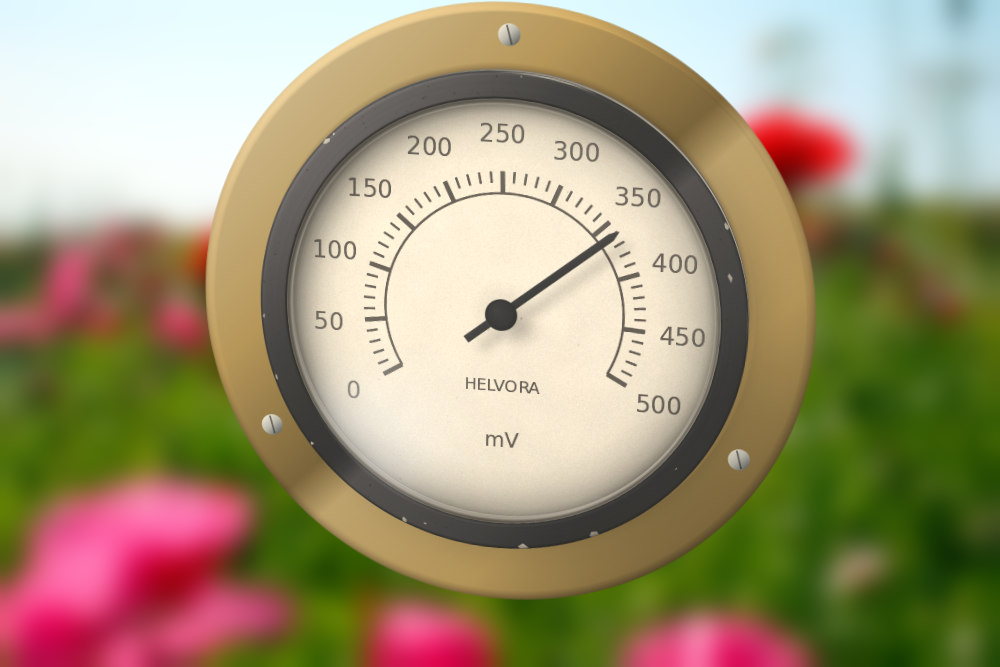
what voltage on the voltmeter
360 mV
